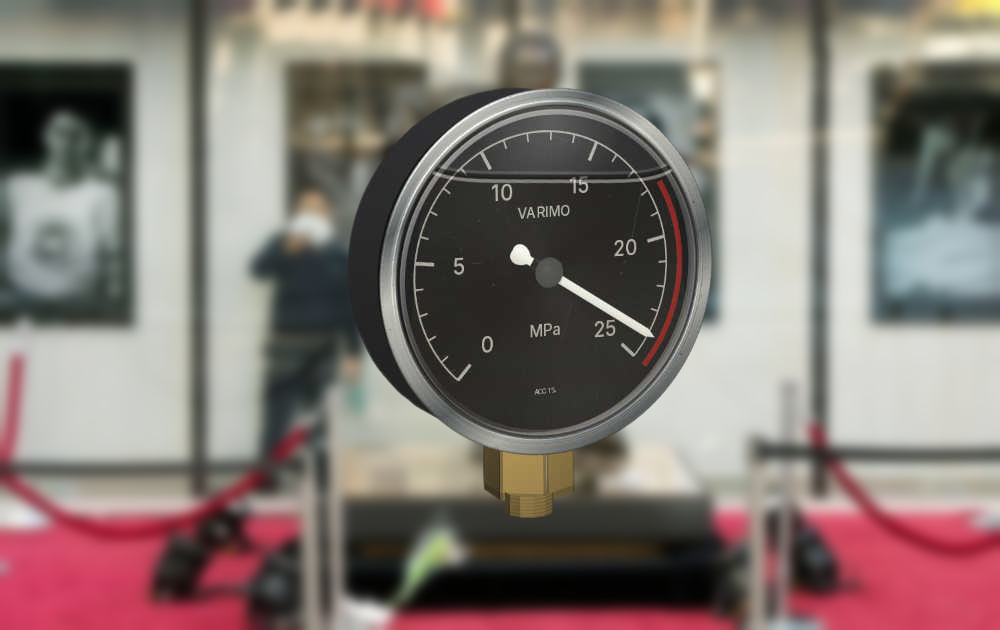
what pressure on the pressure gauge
24 MPa
